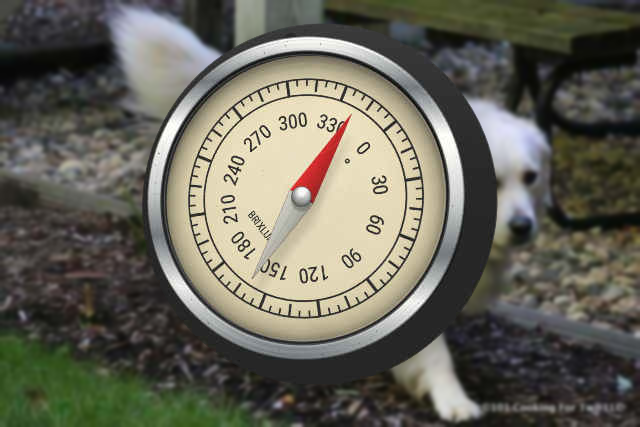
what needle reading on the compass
340 °
